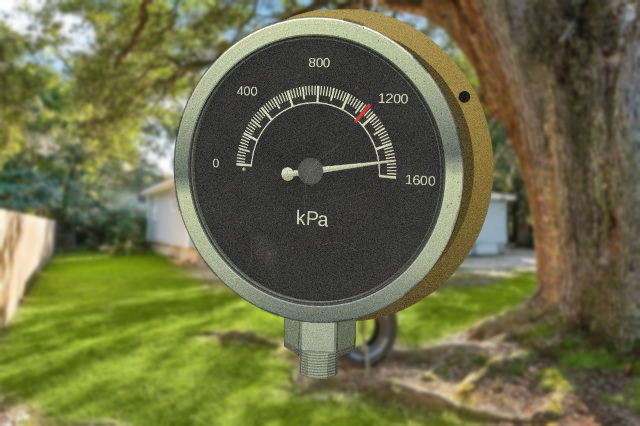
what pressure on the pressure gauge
1500 kPa
